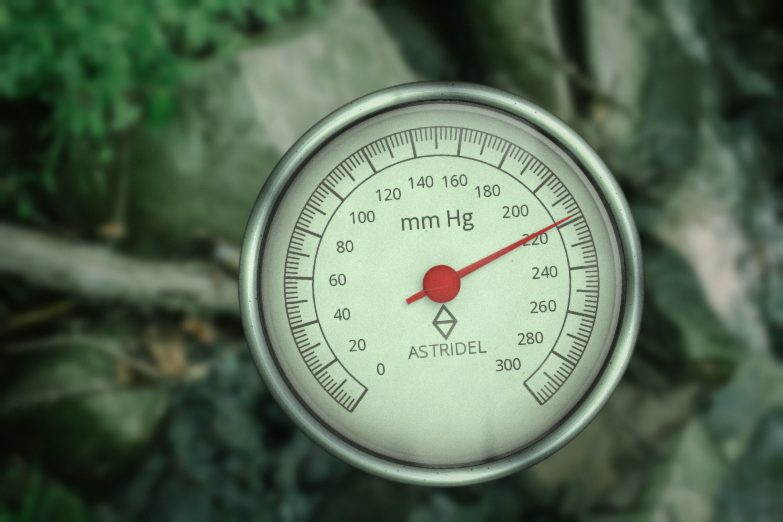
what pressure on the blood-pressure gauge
218 mmHg
